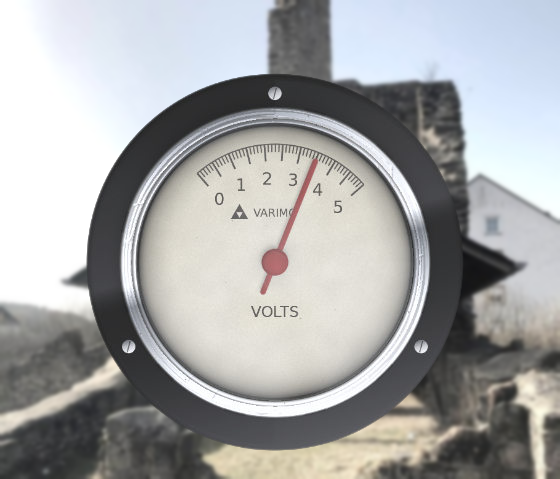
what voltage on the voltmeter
3.5 V
